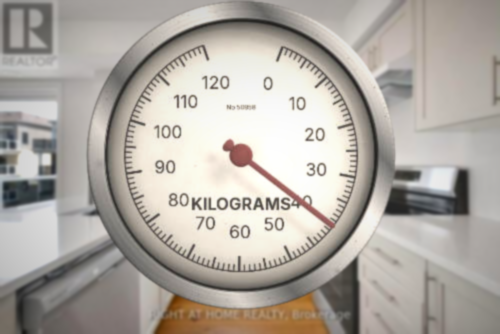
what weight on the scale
40 kg
